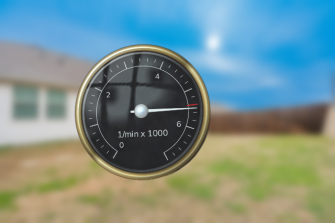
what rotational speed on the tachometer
5500 rpm
